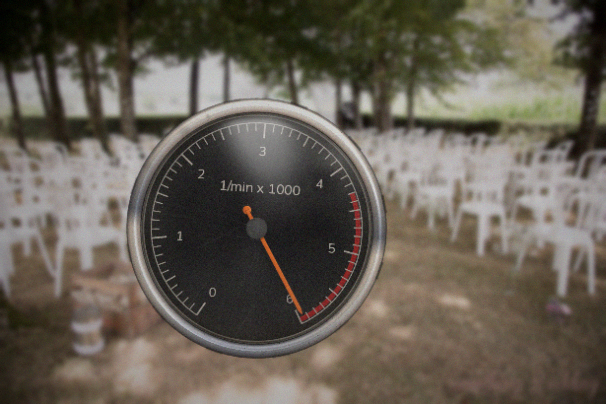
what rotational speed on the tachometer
5950 rpm
